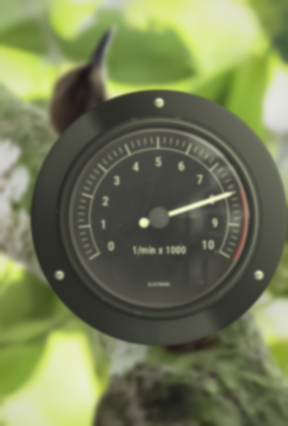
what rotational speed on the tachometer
8000 rpm
